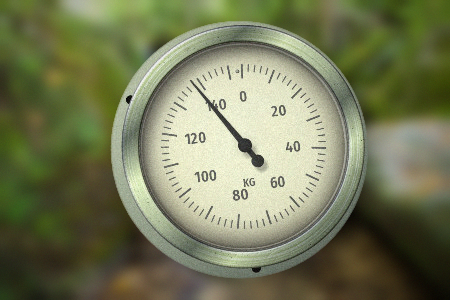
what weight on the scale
138 kg
